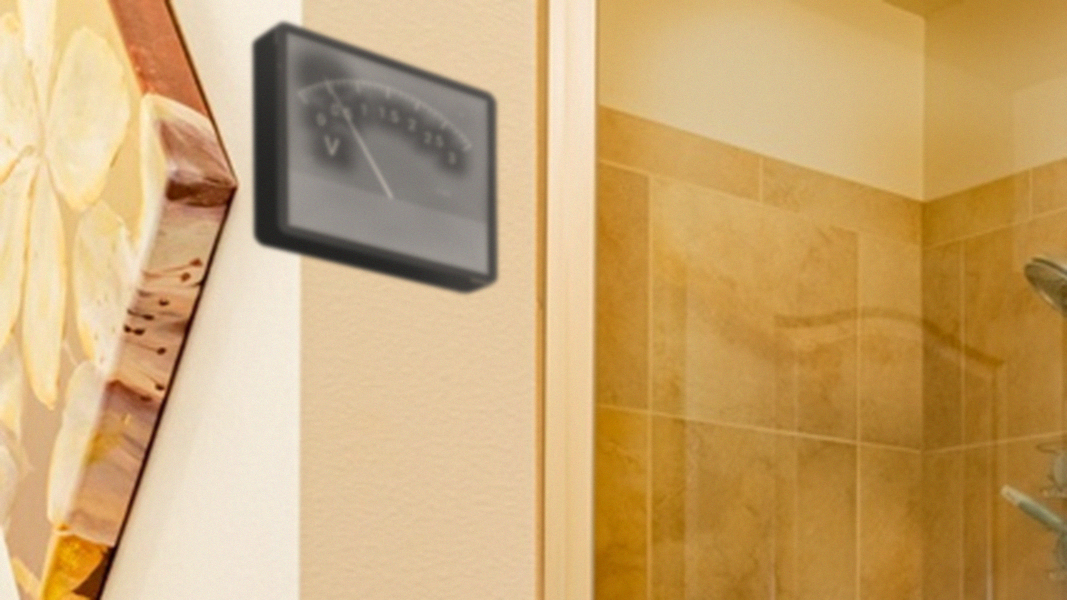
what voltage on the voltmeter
0.5 V
